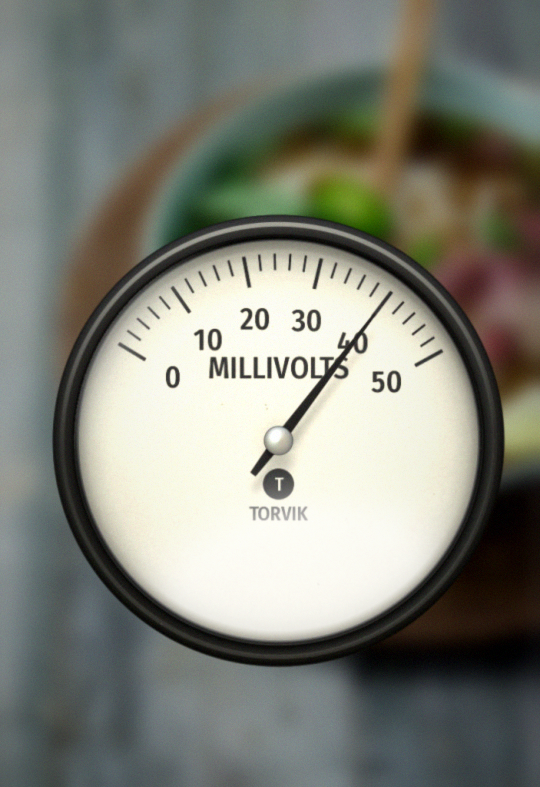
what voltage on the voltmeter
40 mV
